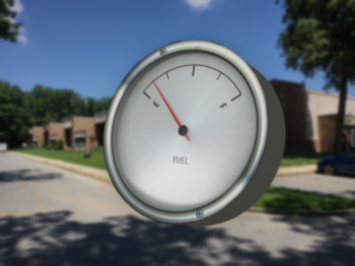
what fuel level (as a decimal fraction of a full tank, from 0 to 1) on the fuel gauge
0.125
